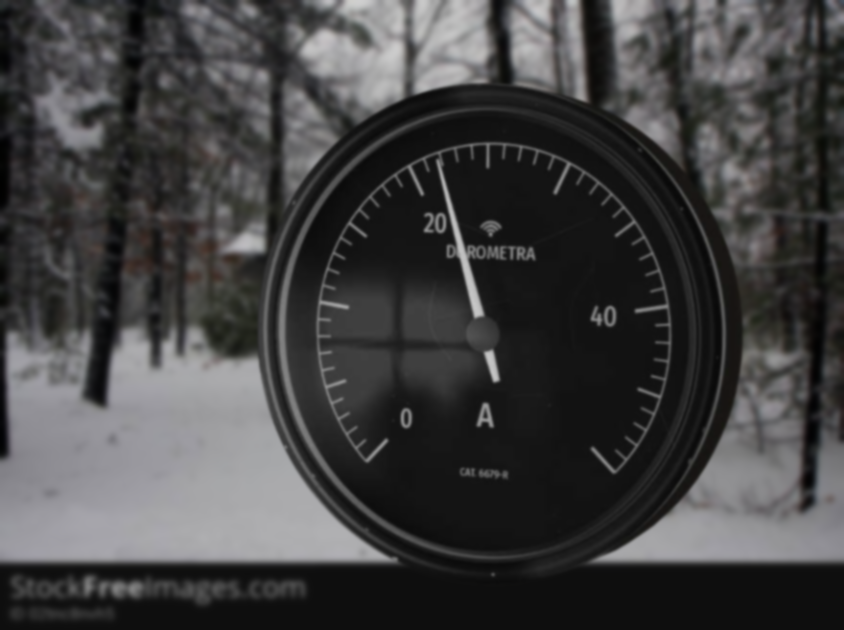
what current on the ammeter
22 A
